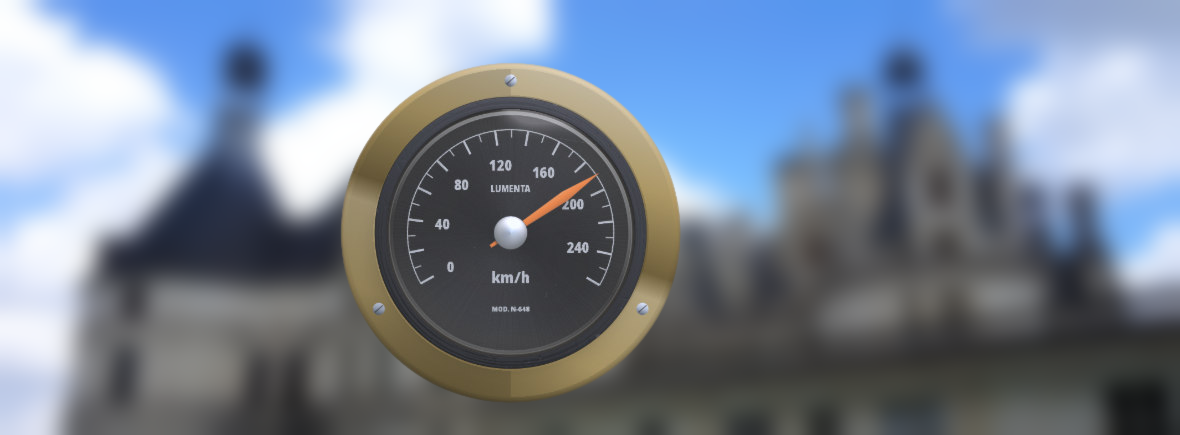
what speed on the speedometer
190 km/h
